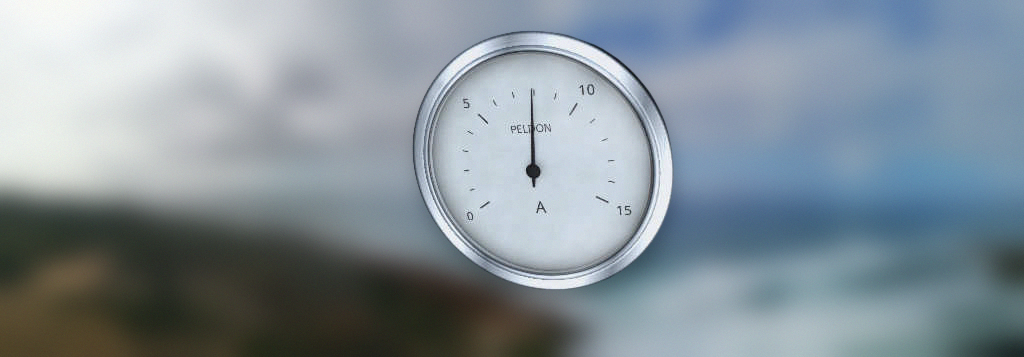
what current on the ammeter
8 A
